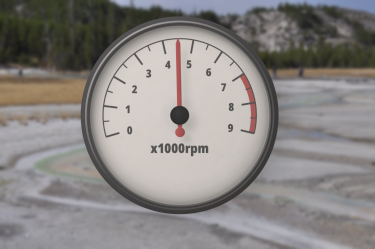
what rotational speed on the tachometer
4500 rpm
